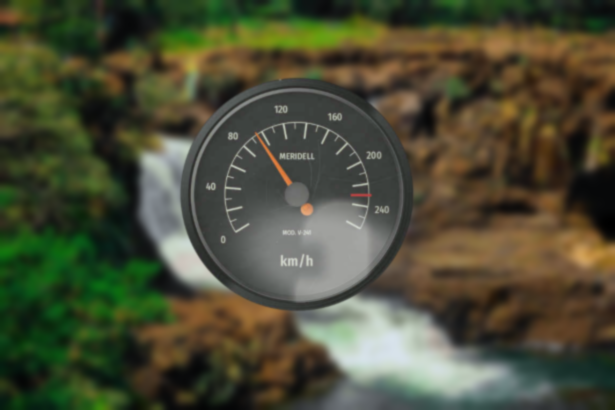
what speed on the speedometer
95 km/h
